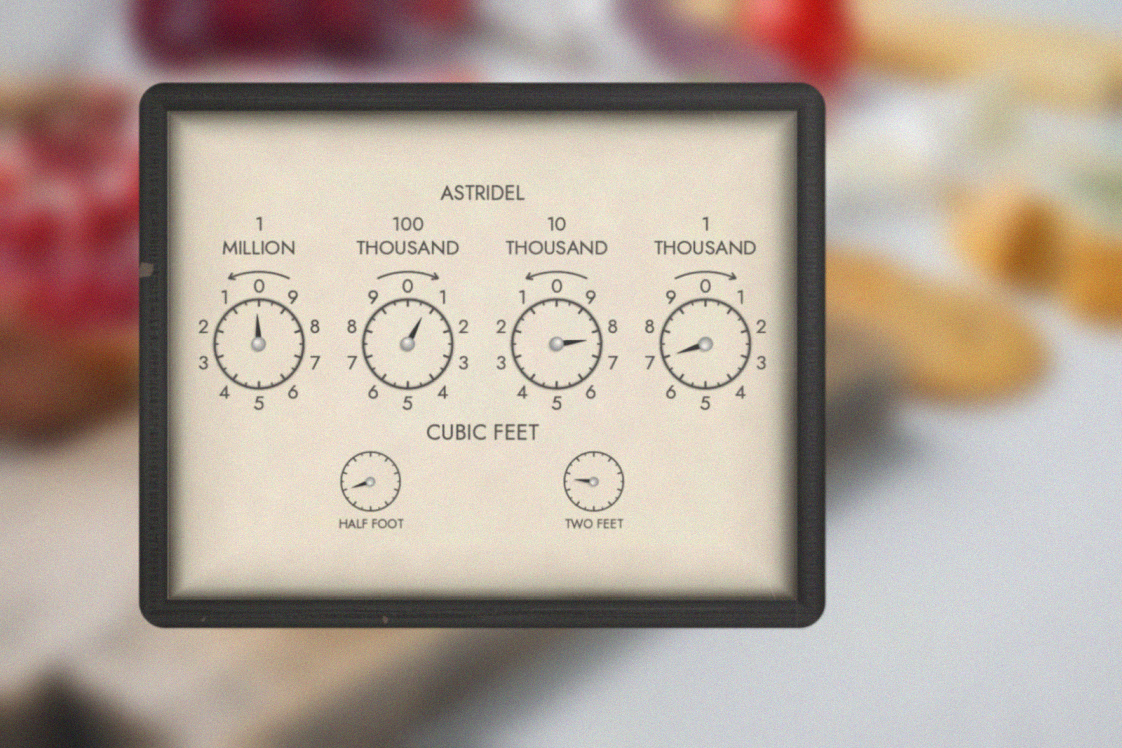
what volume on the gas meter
7700 ft³
